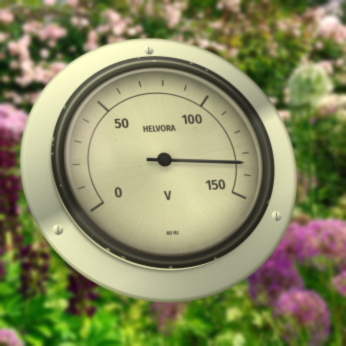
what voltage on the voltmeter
135 V
